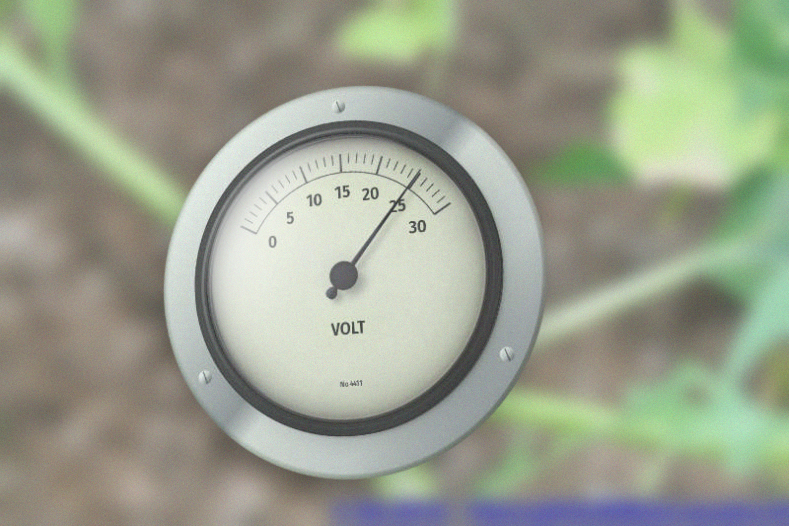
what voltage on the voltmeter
25 V
